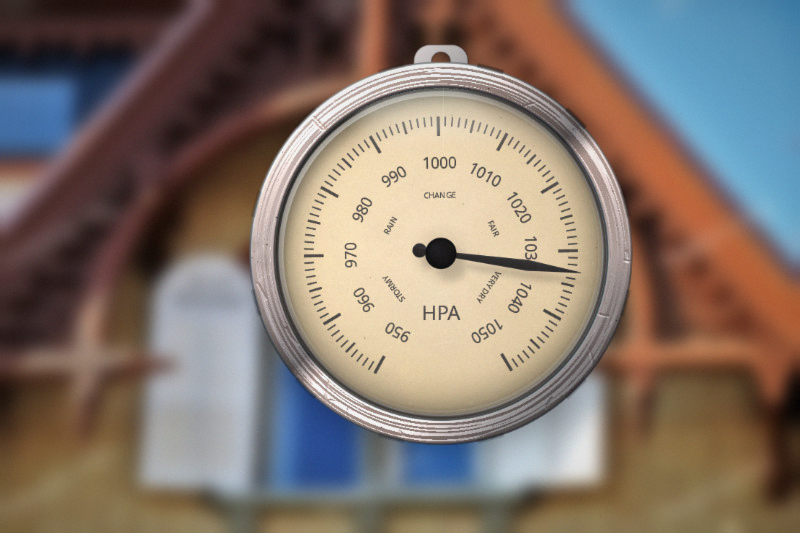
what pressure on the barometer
1033 hPa
